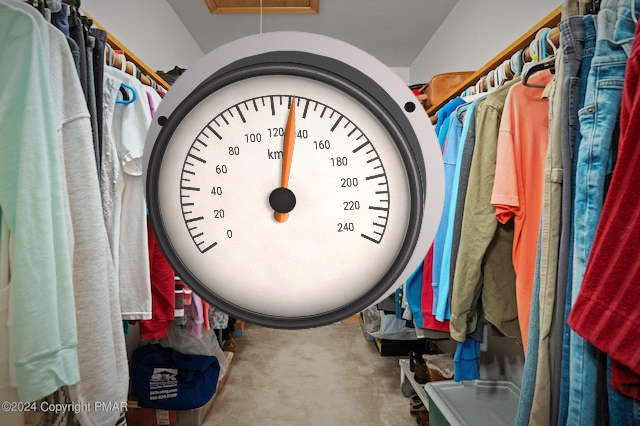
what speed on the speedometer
132.5 km/h
